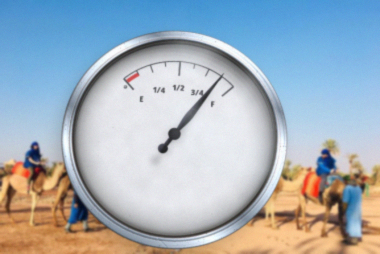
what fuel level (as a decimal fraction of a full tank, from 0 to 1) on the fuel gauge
0.875
